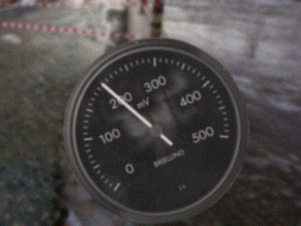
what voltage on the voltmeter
200 mV
